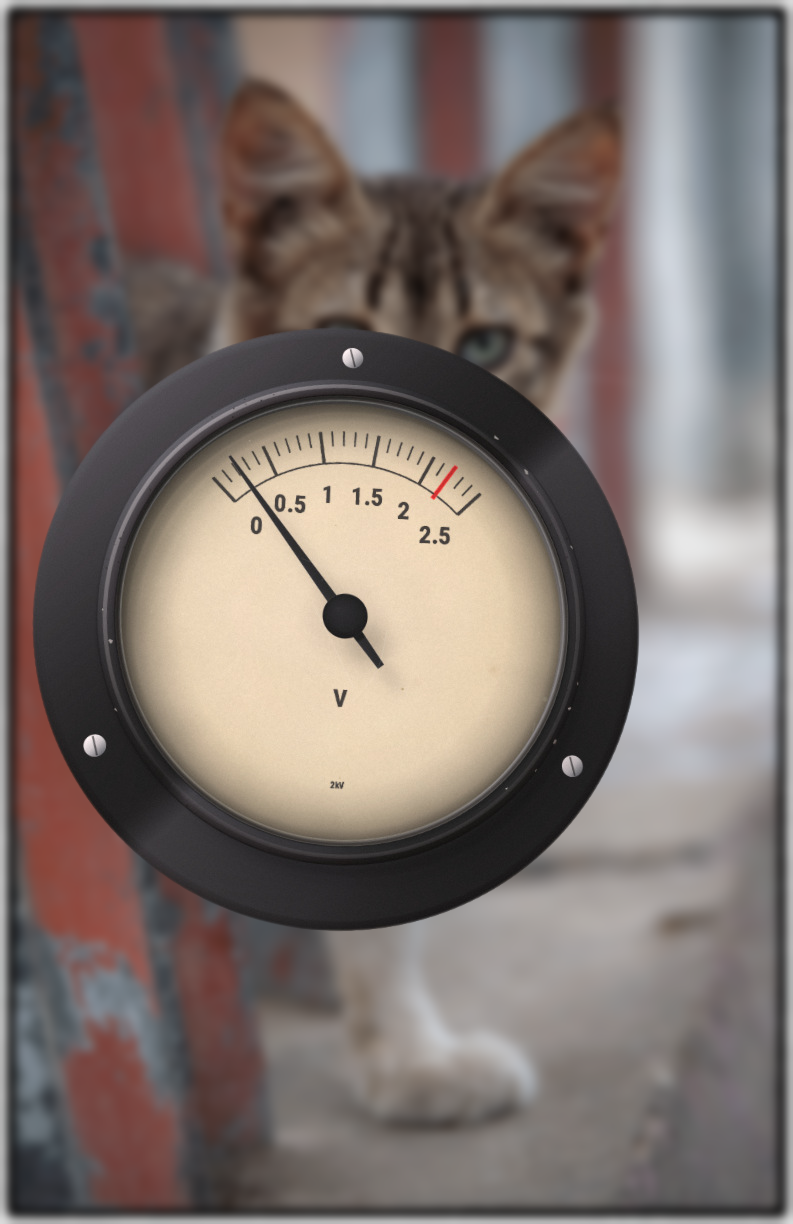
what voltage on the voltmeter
0.2 V
